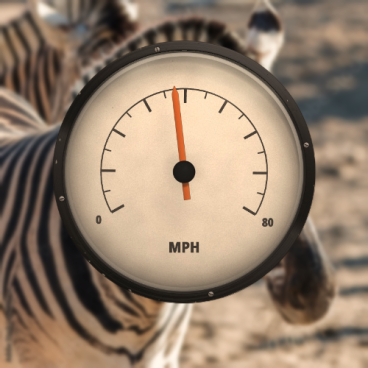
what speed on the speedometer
37.5 mph
